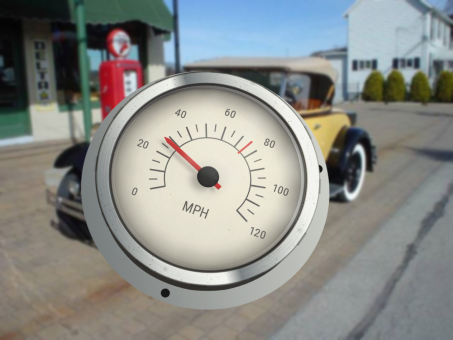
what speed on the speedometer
27.5 mph
